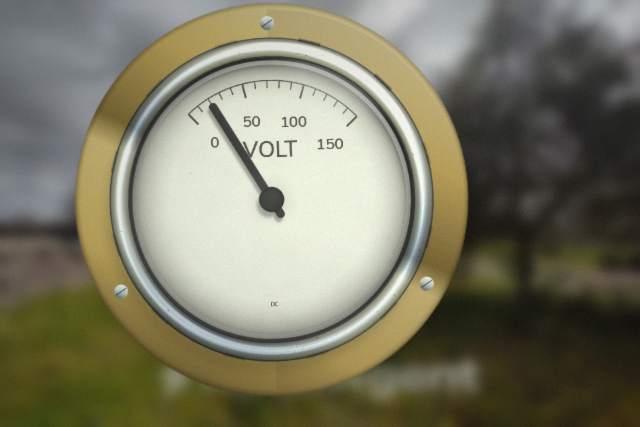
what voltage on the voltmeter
20 V
